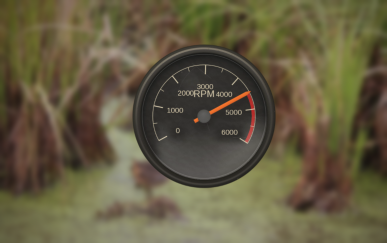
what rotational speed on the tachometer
4500 rpm
